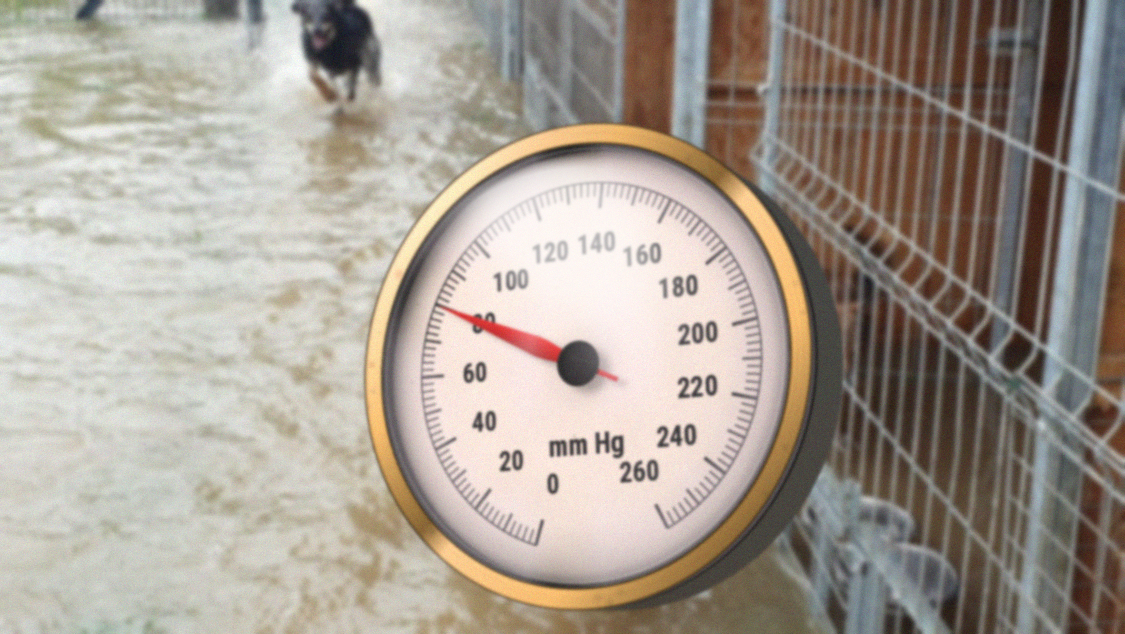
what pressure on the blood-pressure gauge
80 mmHg
